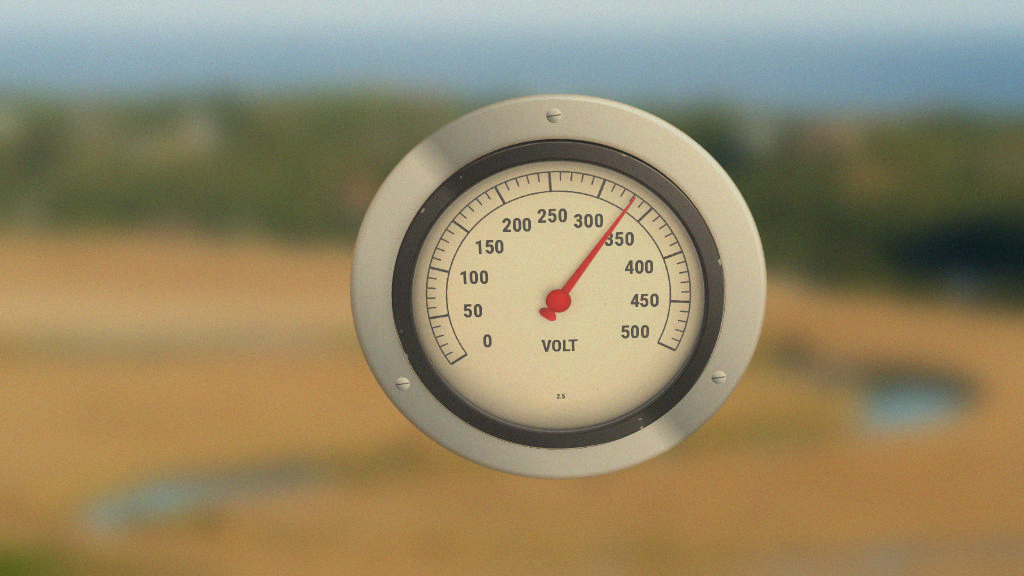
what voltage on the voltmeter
330 V
